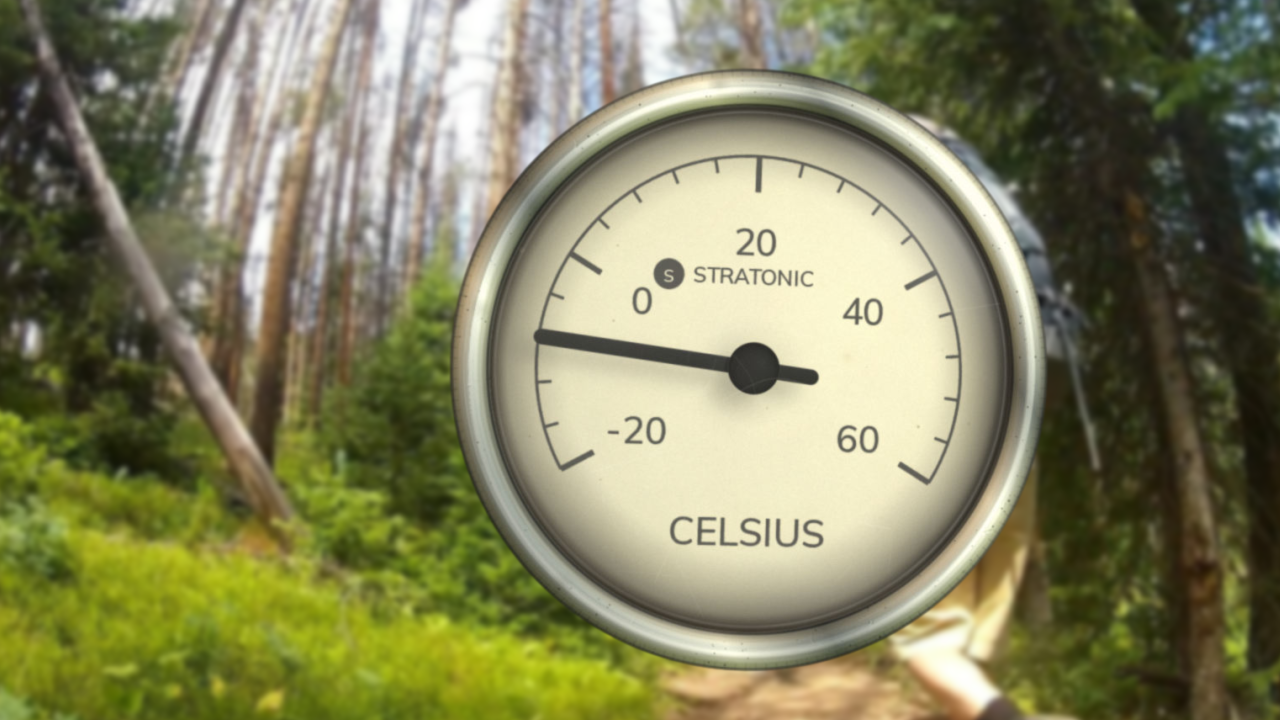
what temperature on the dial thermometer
-8 °C
